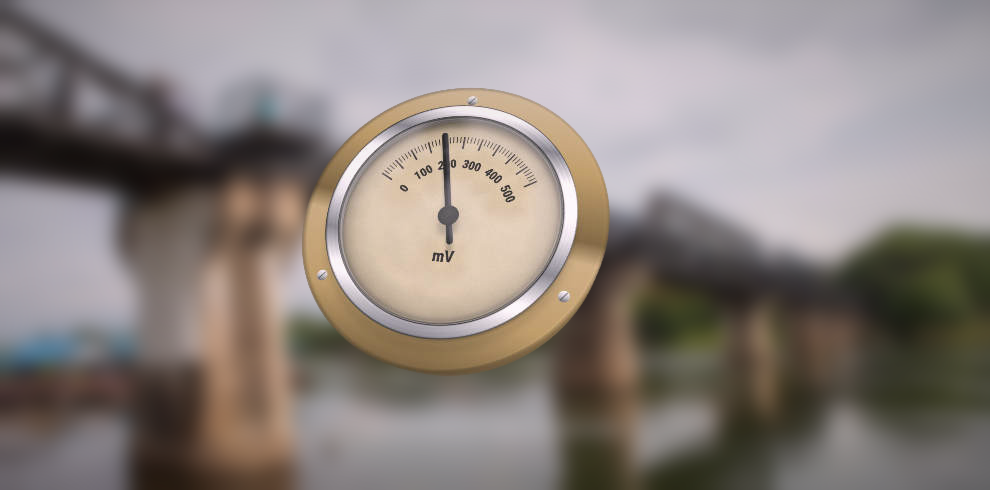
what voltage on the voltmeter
200 mV
